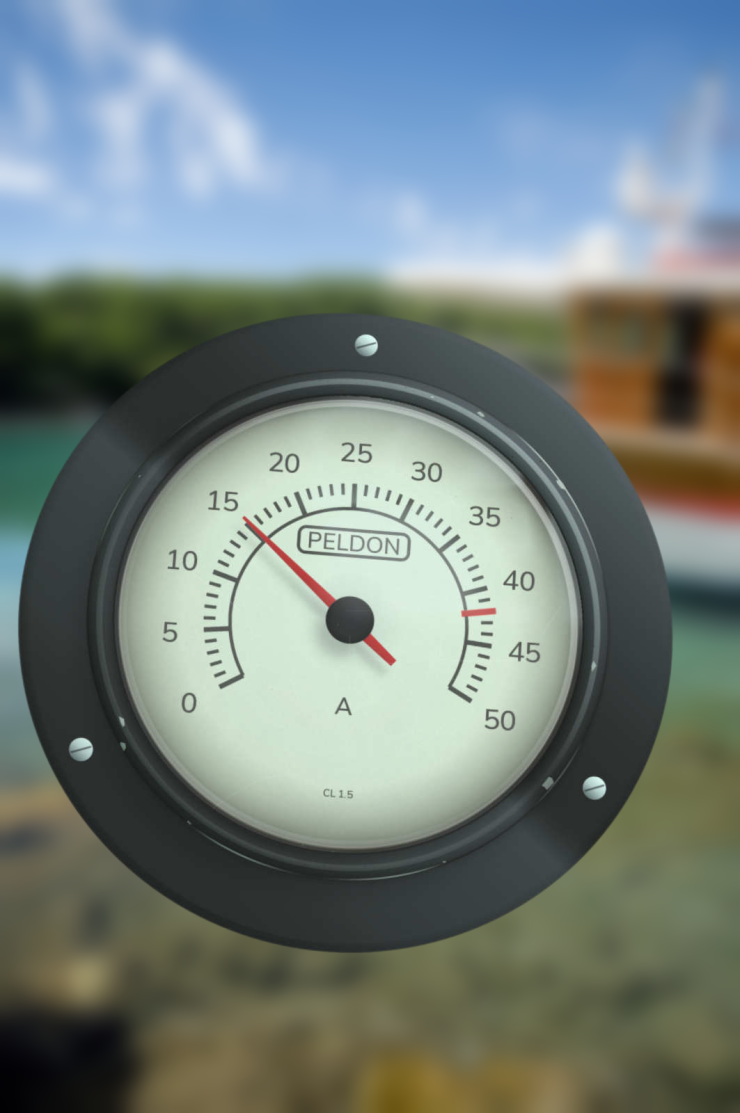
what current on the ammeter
15 A
